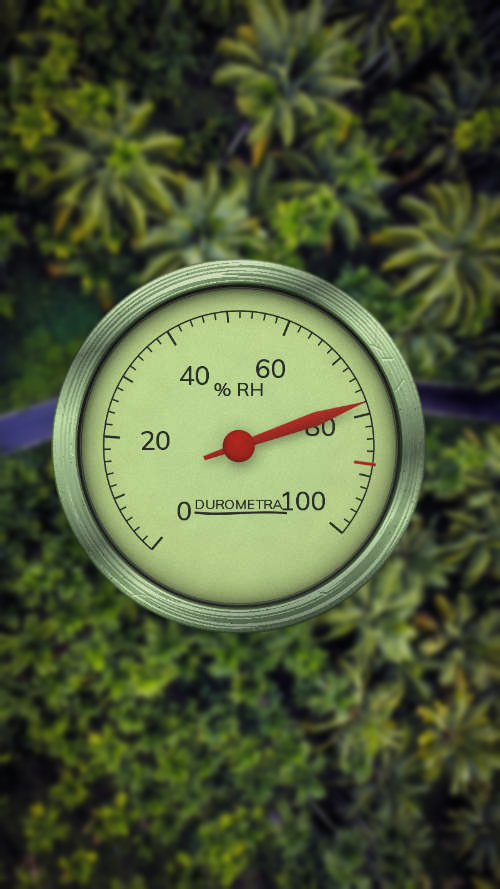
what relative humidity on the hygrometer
78 %
